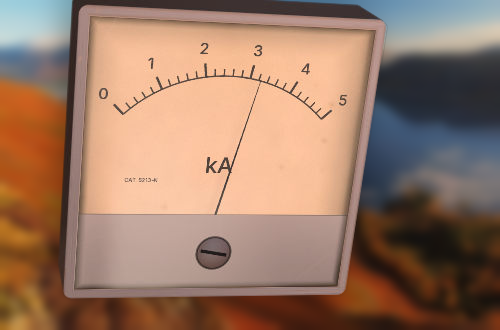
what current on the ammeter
3.2 kA
